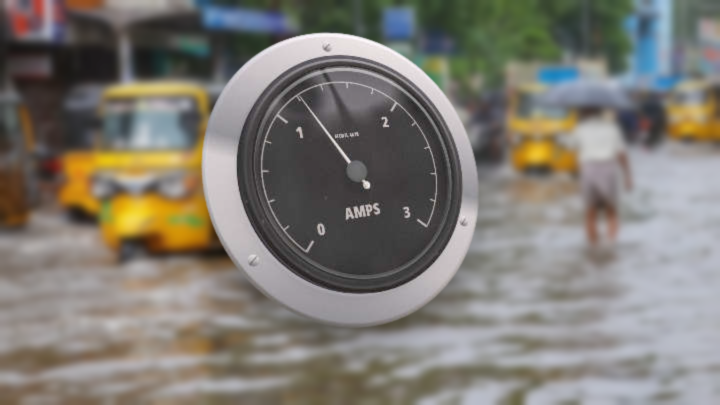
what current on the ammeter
1.2 A
